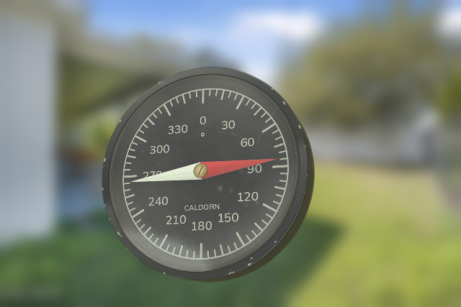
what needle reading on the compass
85 °
